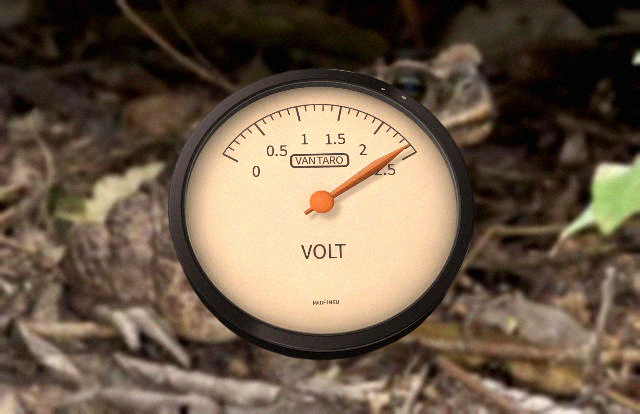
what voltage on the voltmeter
2.4 V
